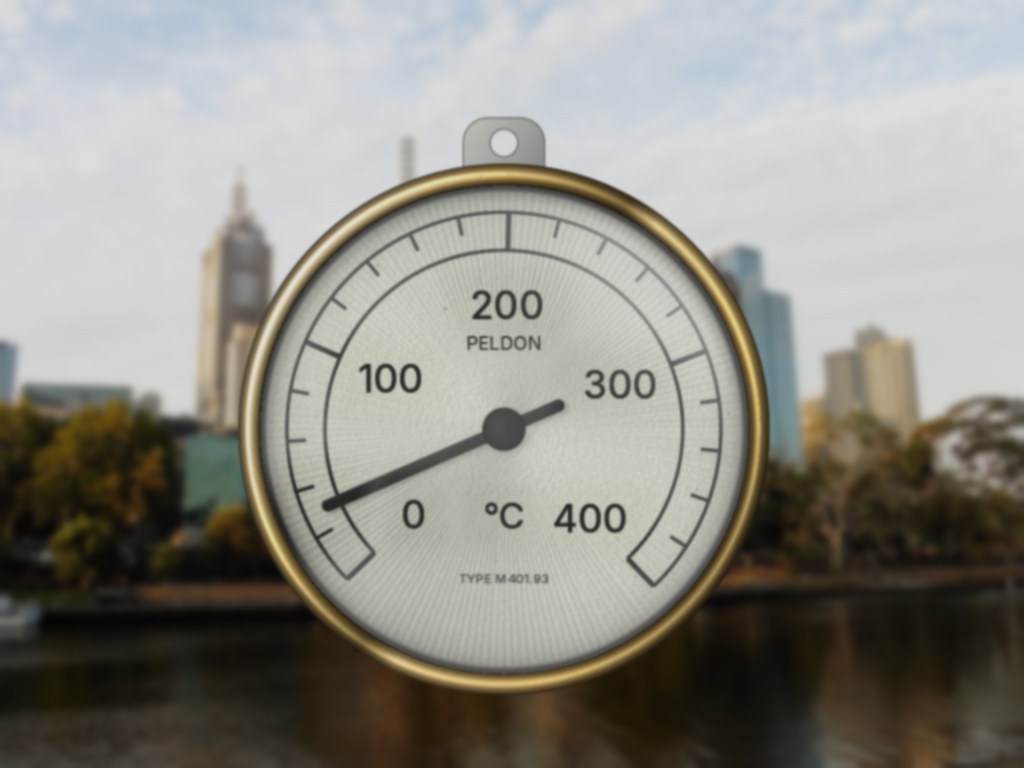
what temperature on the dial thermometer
30 °C
